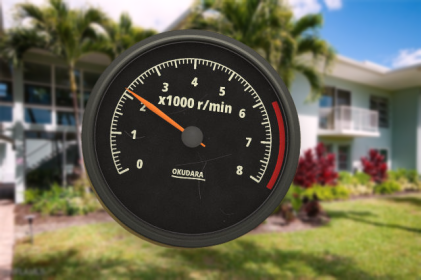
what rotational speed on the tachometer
2100 rpm
